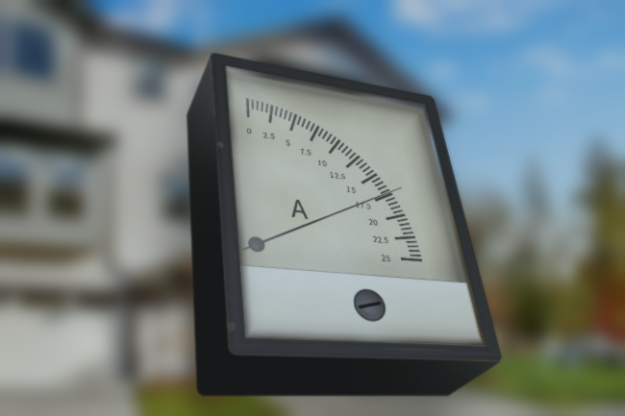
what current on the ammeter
17.5 A
